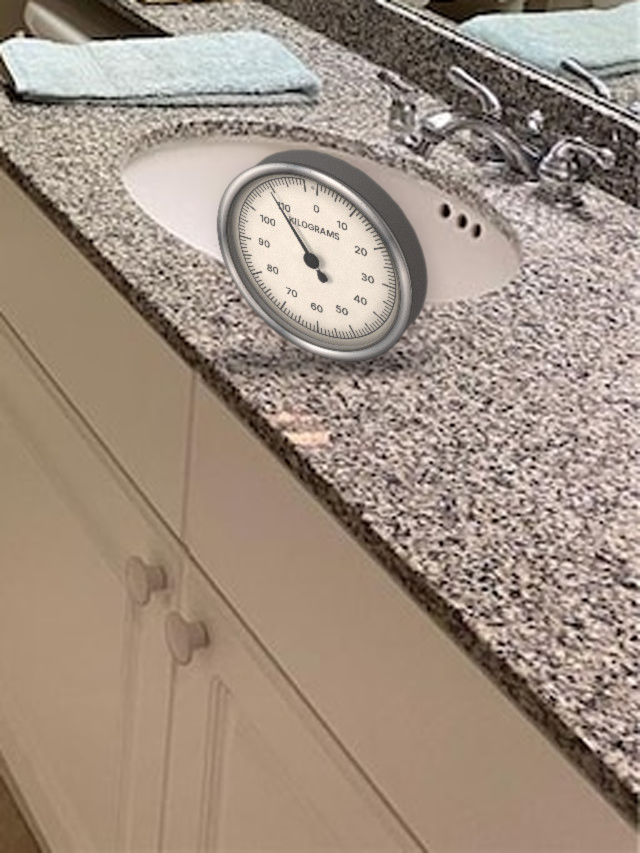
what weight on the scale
110 kg
